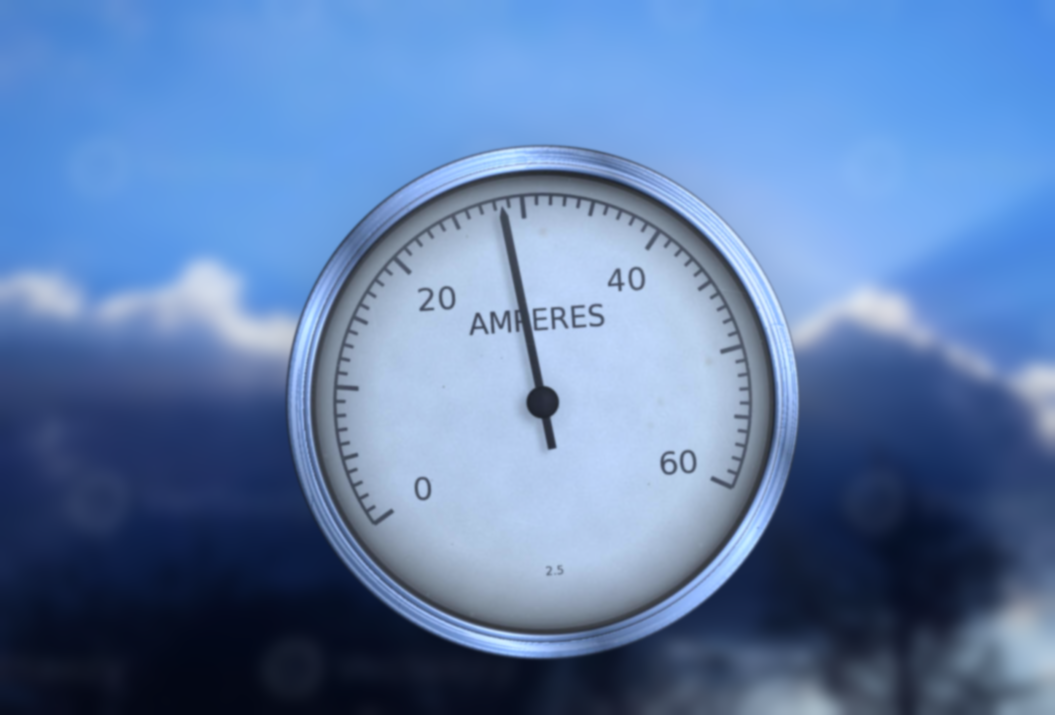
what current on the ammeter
28.5 A
